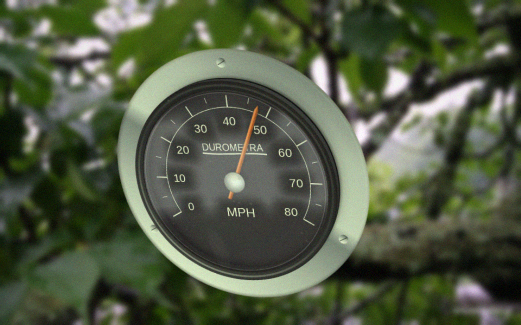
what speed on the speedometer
47.5 mph
